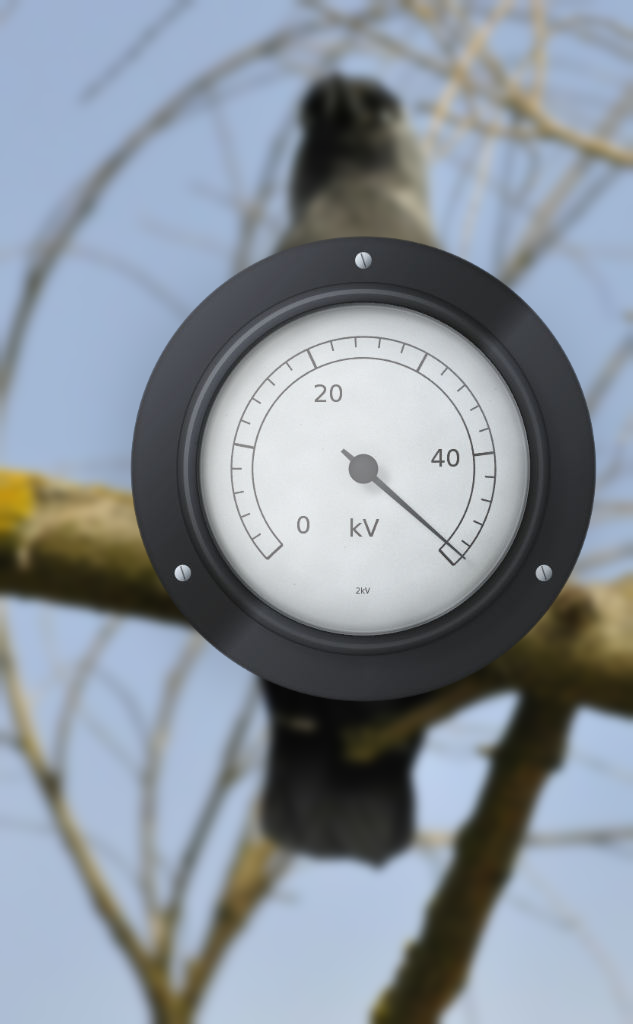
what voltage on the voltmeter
49 kV
